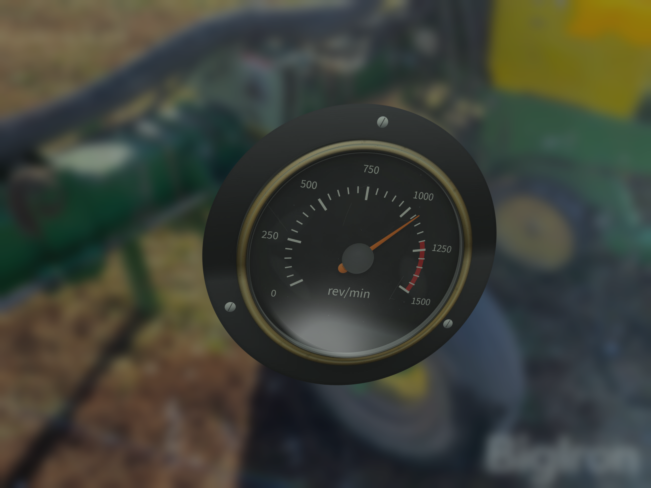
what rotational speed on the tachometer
1050 rpm
